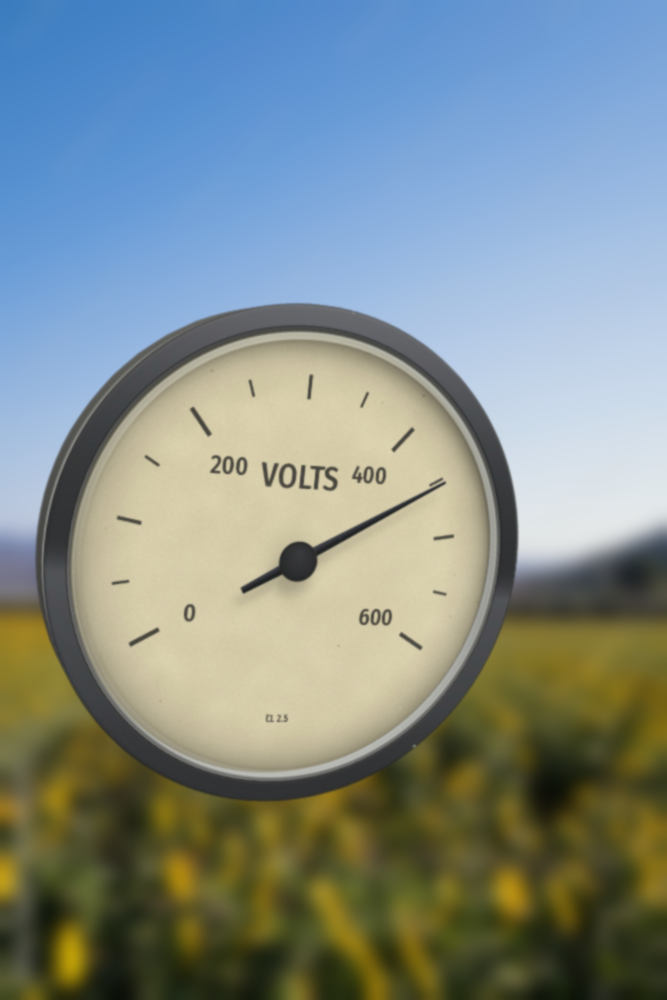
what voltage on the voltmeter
450 V
